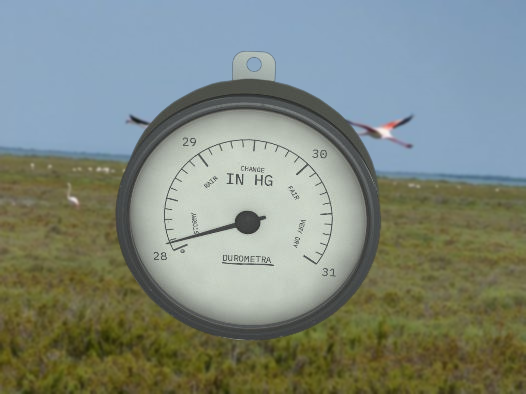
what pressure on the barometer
28.1 inHg
